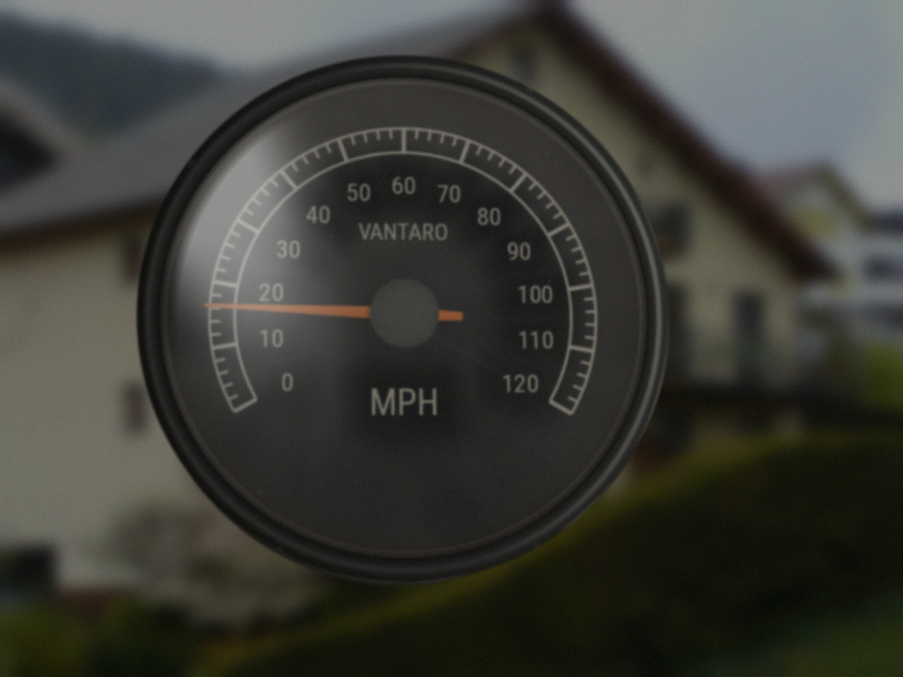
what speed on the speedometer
16 mph
